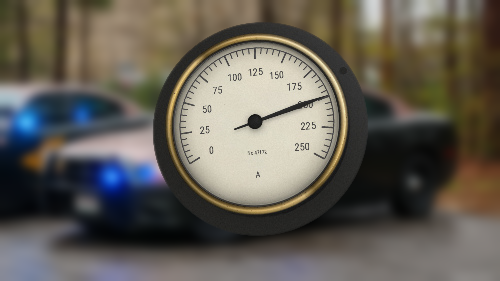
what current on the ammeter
200 A
